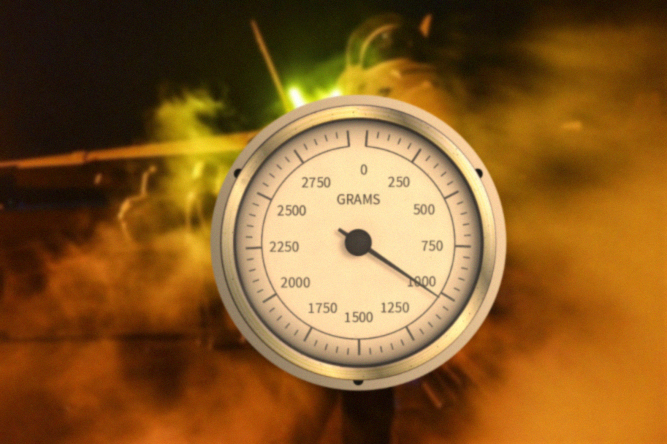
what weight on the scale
1025 g
